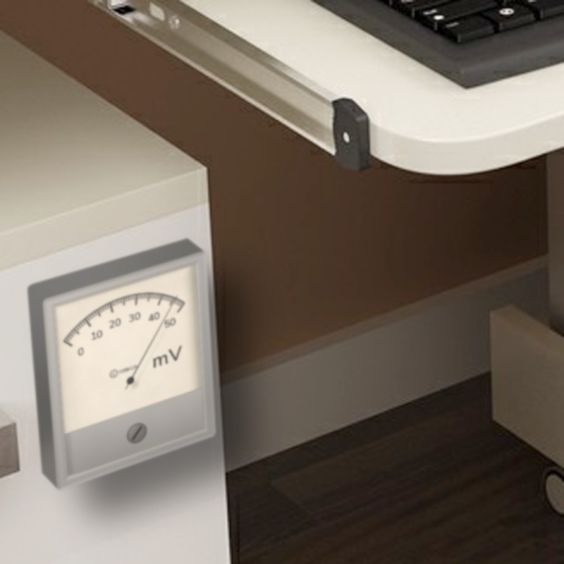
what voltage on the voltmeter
45 mV
